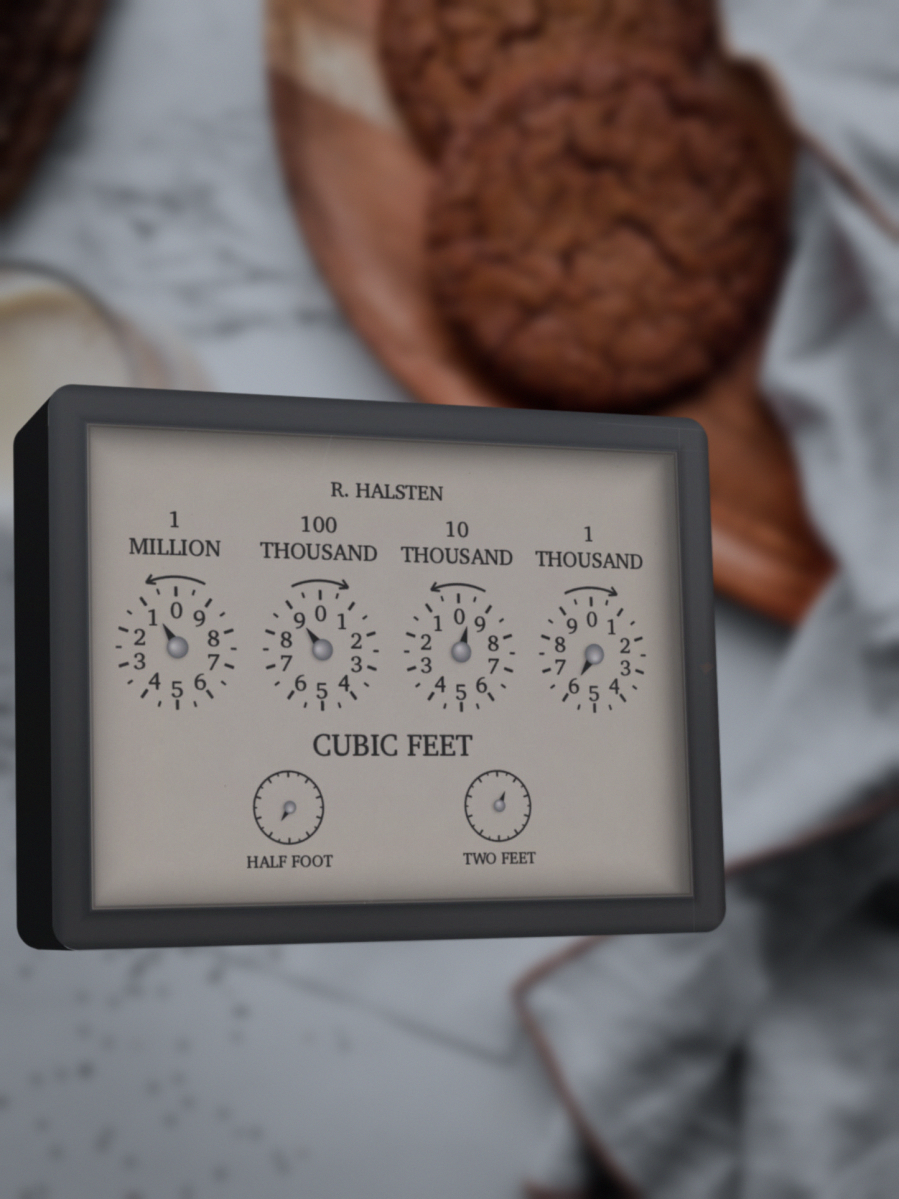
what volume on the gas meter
89600 ft³
